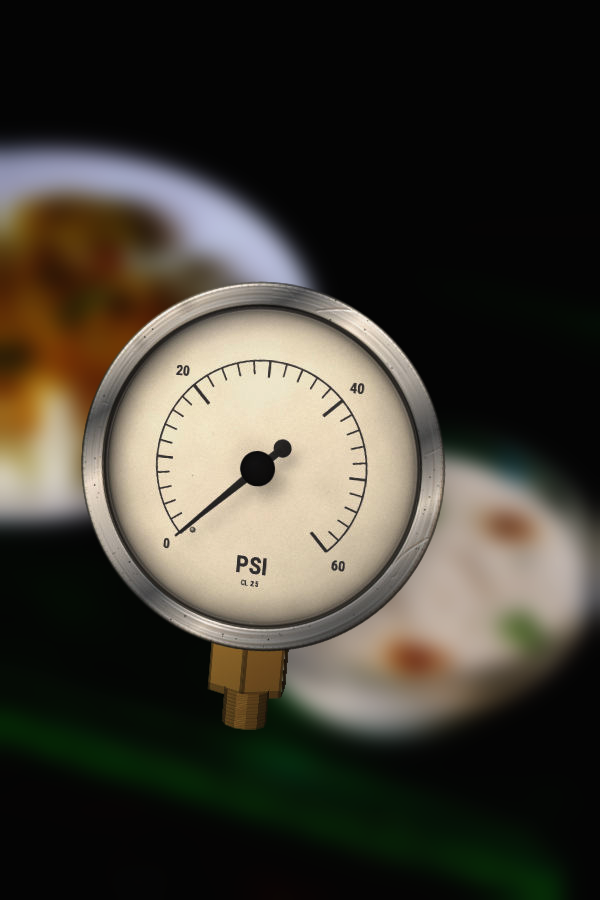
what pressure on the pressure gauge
0 psi
